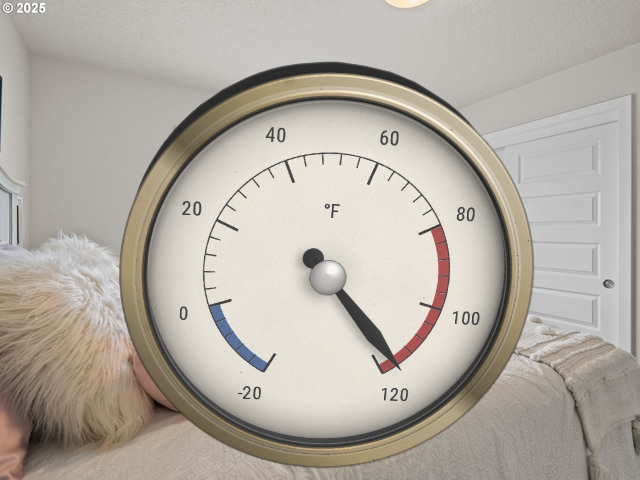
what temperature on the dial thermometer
116 °F
